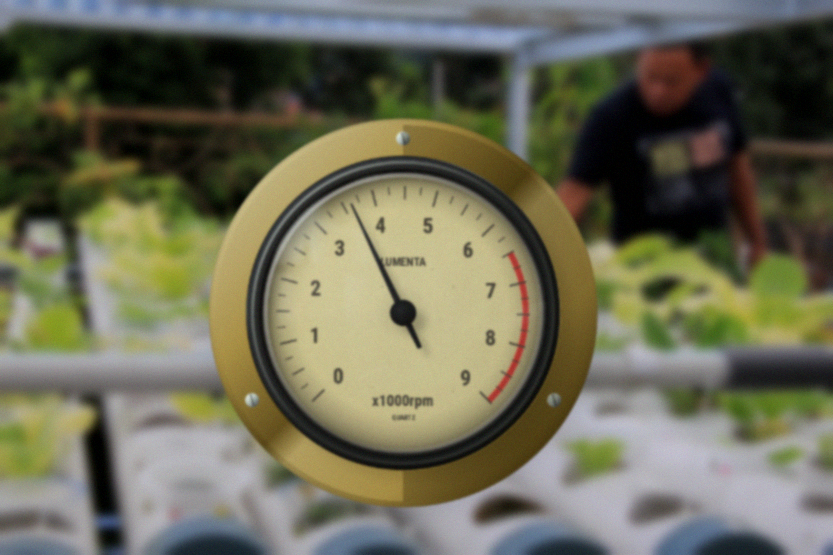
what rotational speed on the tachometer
3625 rpm
